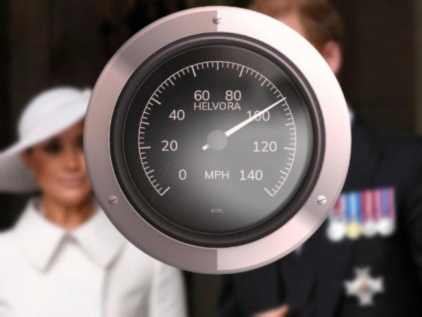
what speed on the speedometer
100 mph
